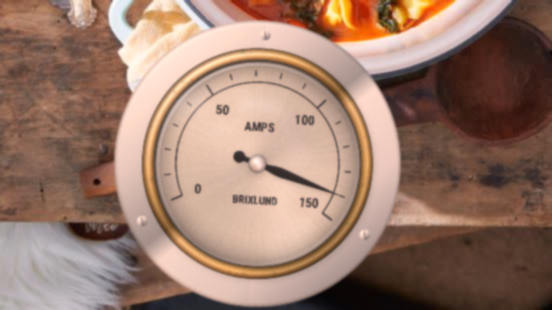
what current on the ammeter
140 A
